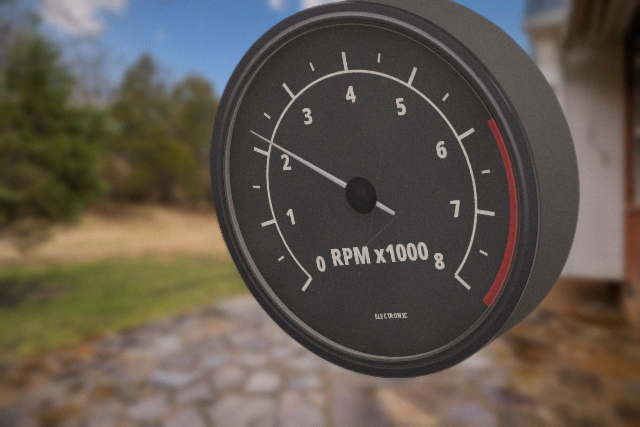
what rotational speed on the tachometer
2250 rpm
